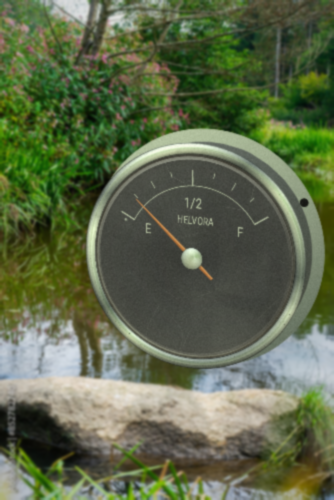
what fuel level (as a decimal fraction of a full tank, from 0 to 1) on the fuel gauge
0.125
